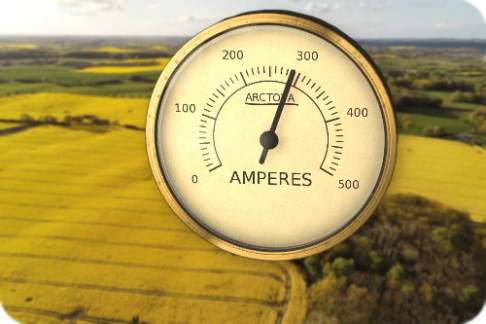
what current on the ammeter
290 A
